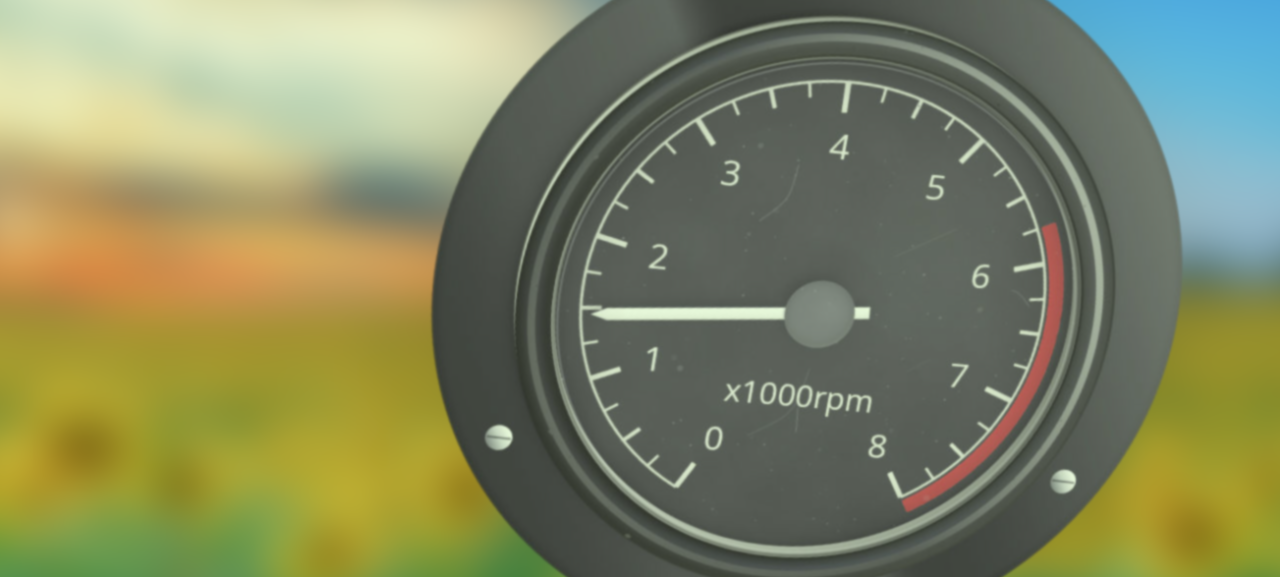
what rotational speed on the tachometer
1500 rpm
